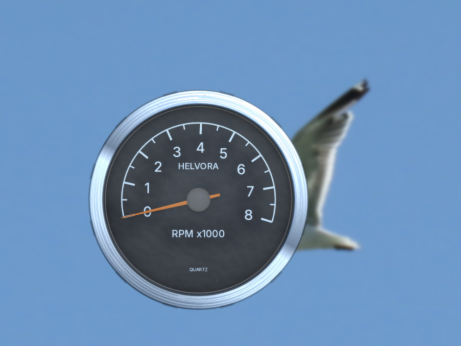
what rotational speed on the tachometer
0 rpm
